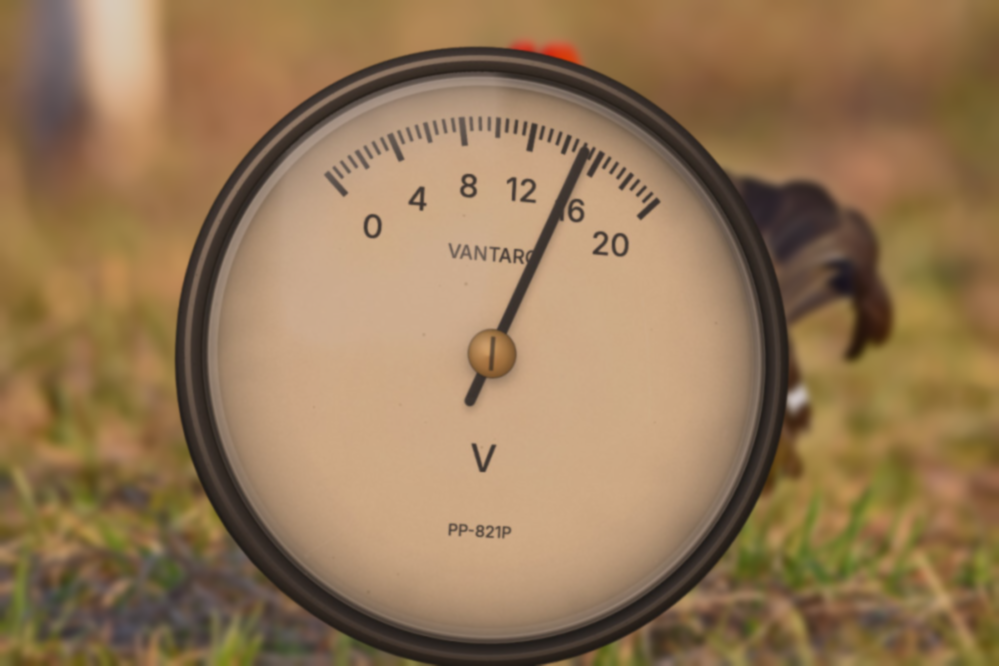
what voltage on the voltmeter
15 V
